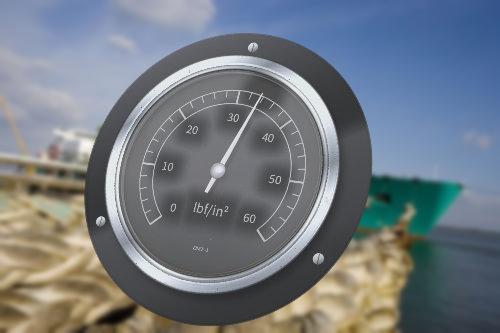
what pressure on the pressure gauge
34 psi
